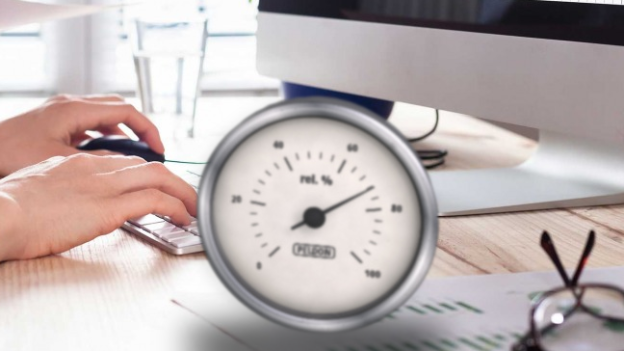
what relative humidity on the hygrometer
72 %
